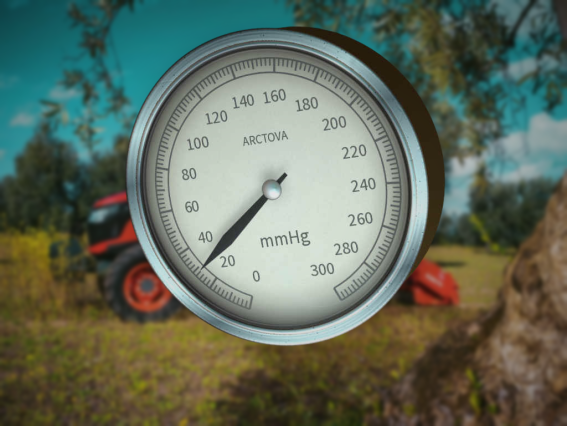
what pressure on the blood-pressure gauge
28 mmHg
